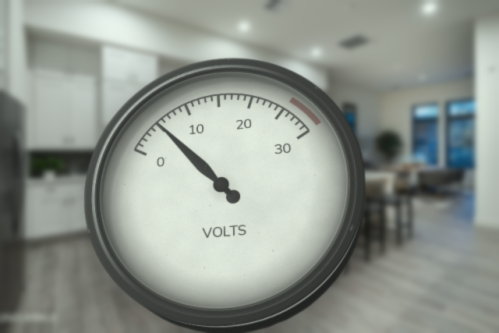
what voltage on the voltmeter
5 V
